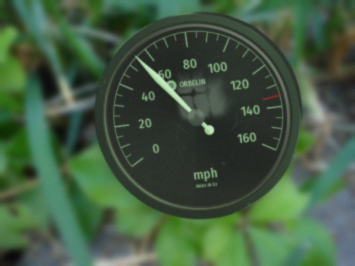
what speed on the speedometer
55 mph
